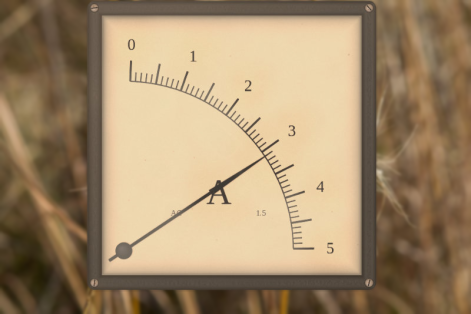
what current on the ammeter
3.1 A
